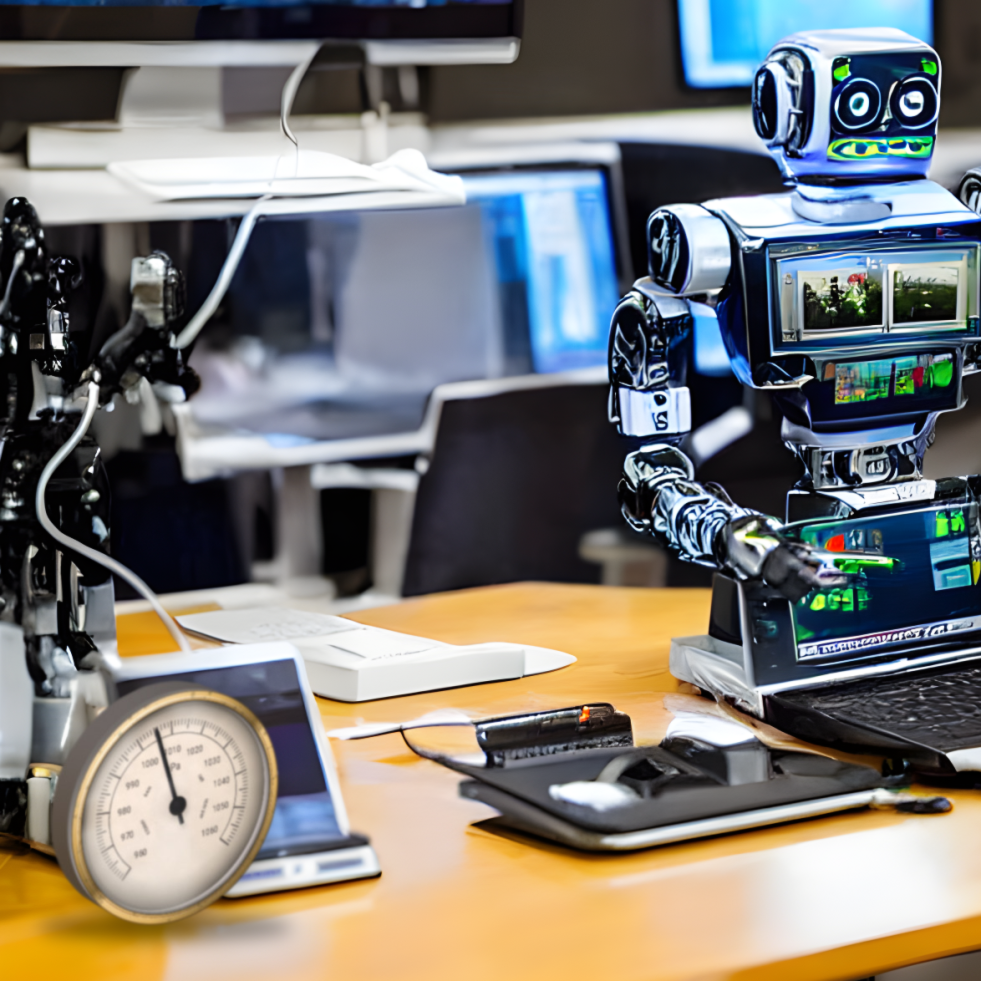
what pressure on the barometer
1005 hPa
